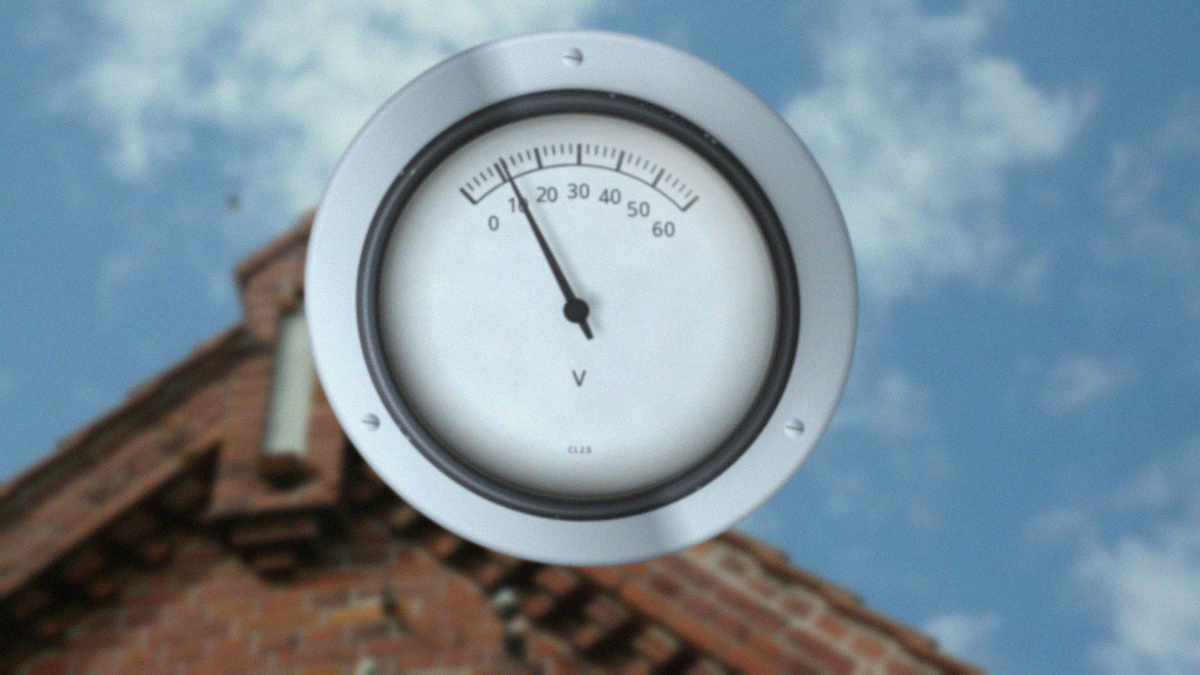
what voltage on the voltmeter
12 V
